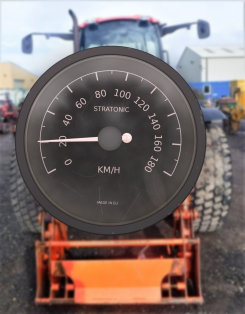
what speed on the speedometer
20 km/h
